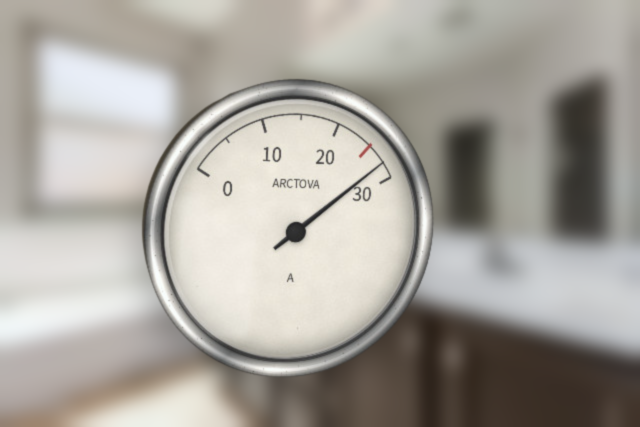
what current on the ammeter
27.5 A
